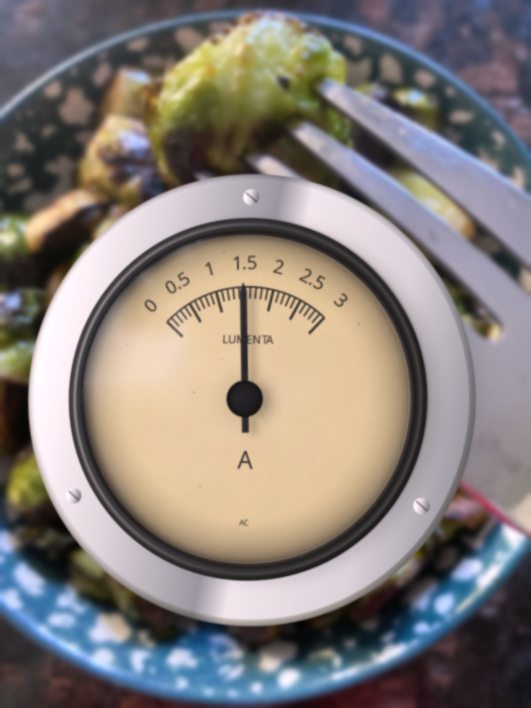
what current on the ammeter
1.5 A
